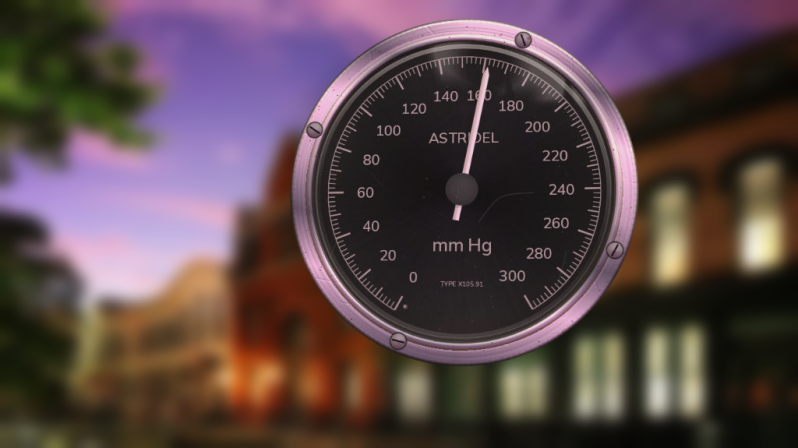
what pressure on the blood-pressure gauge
162 mmHg
